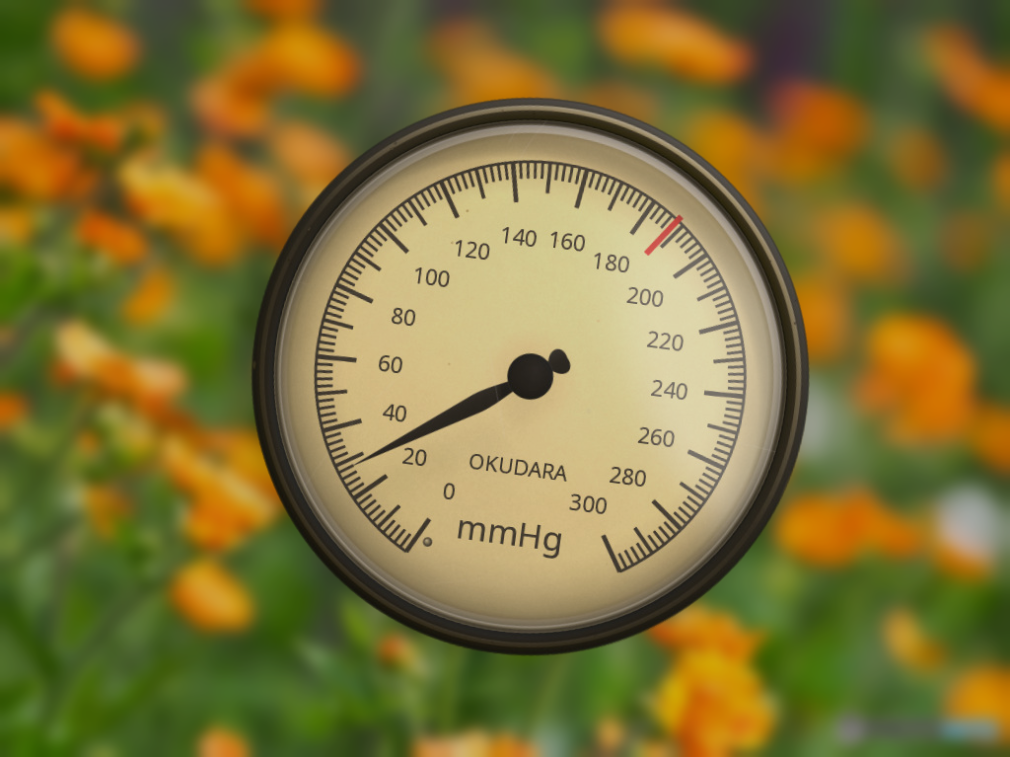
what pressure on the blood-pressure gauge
28 mmHg
